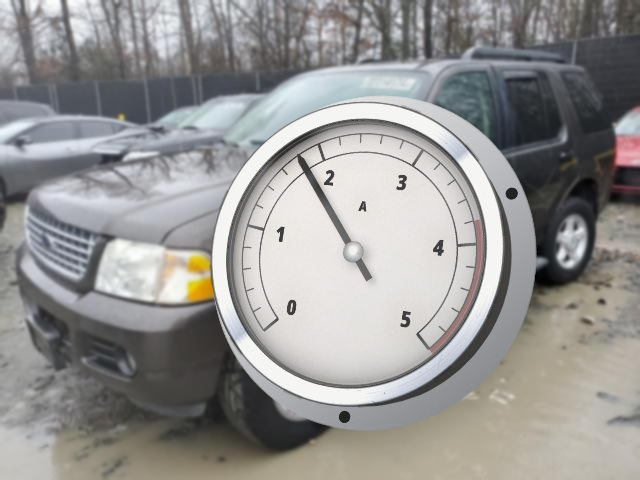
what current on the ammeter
1.8 A
